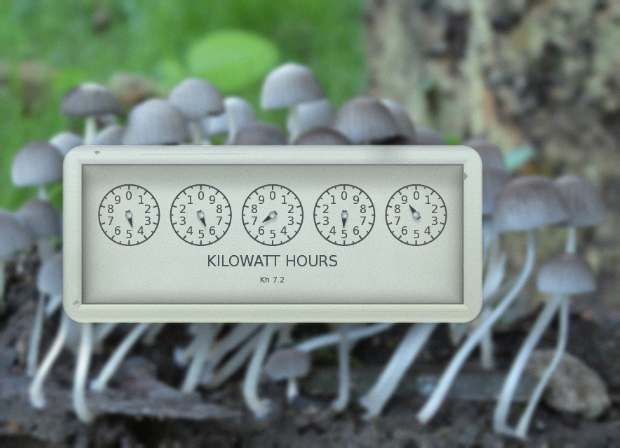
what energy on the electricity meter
45649 kWh
